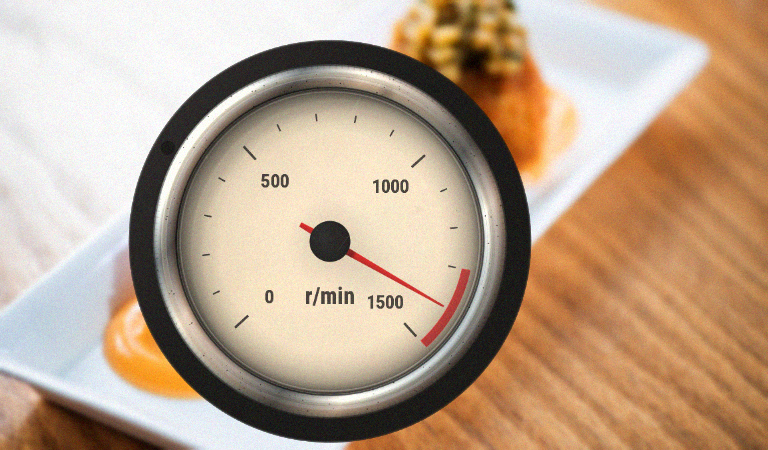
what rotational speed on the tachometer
1400 rpm
